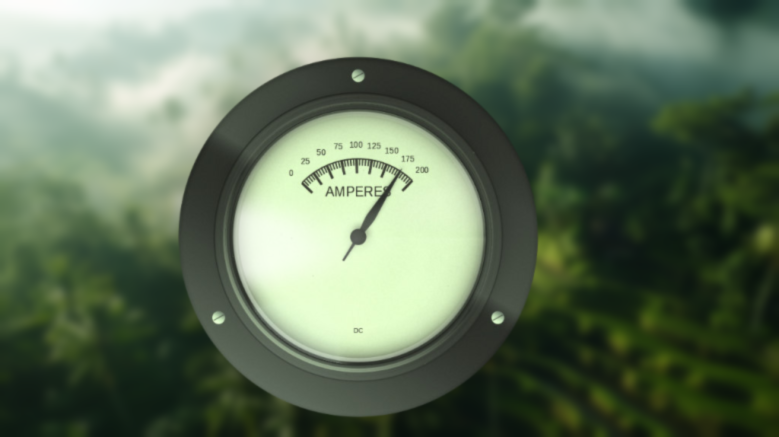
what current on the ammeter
175 A
